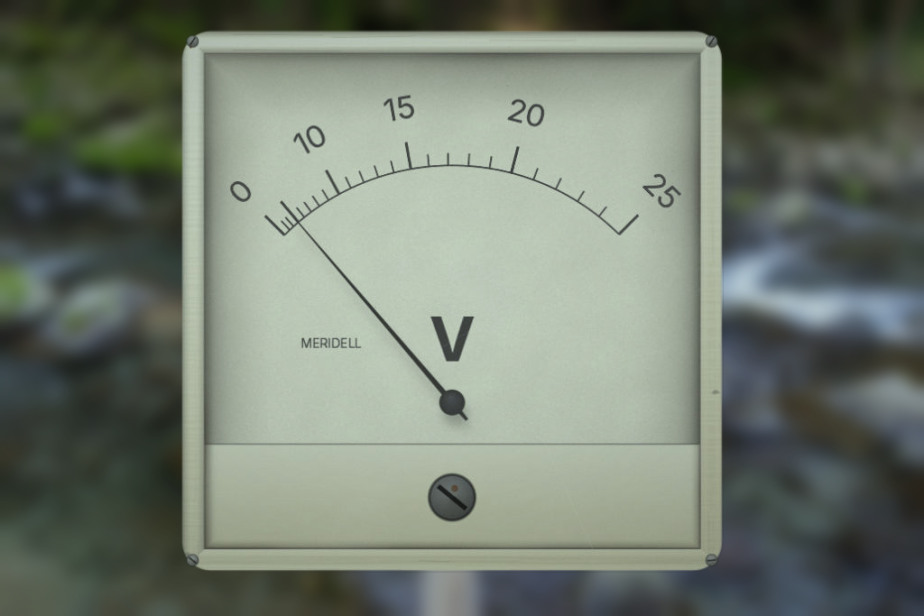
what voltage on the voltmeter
5 V
